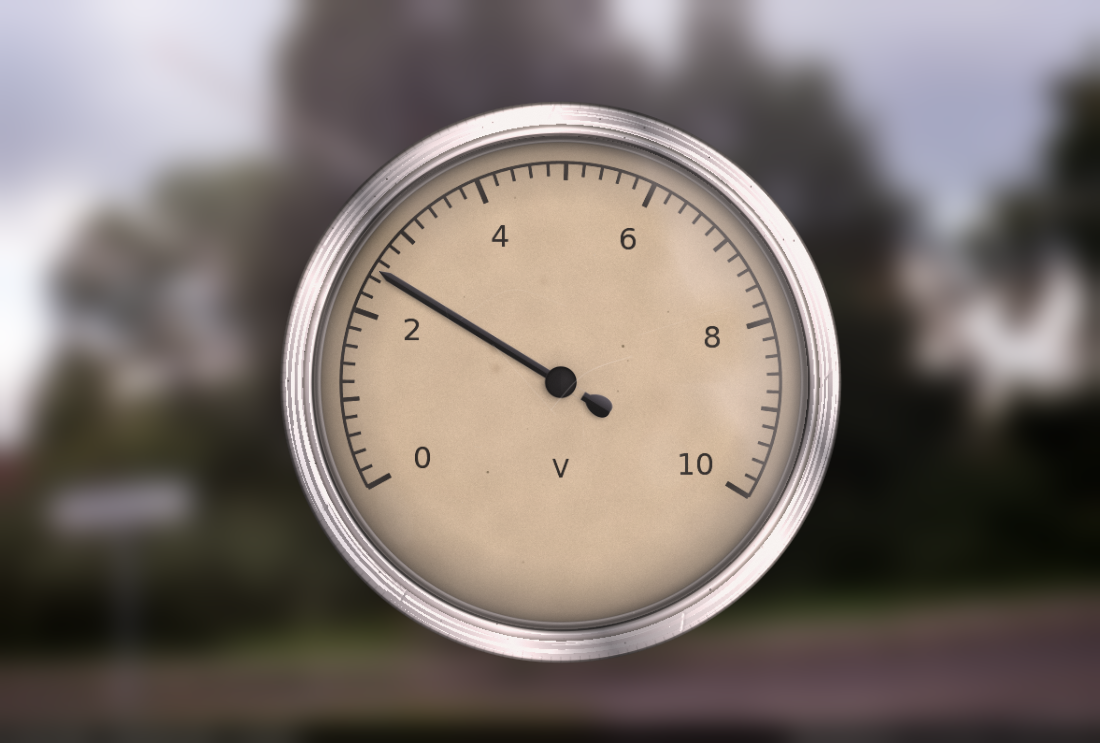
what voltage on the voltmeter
2.5 V
